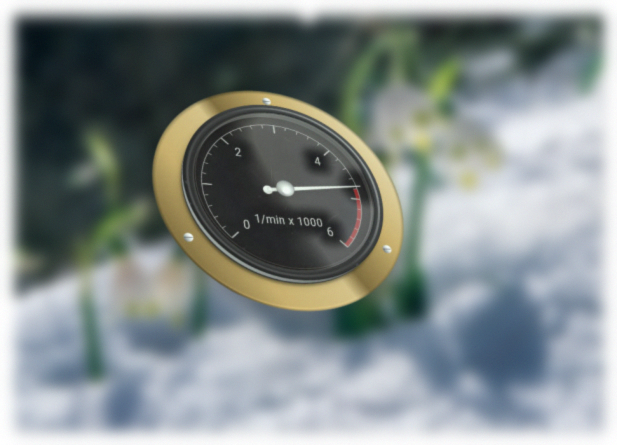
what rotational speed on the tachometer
4800 rpm
